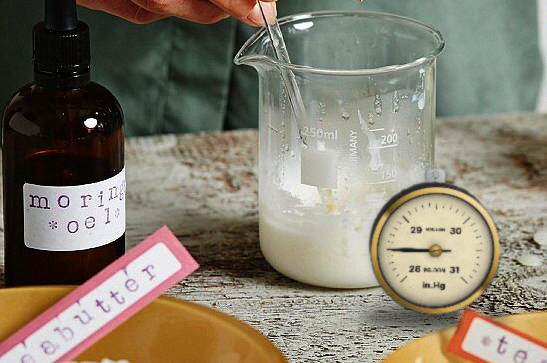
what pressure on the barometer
28.5 inHg
